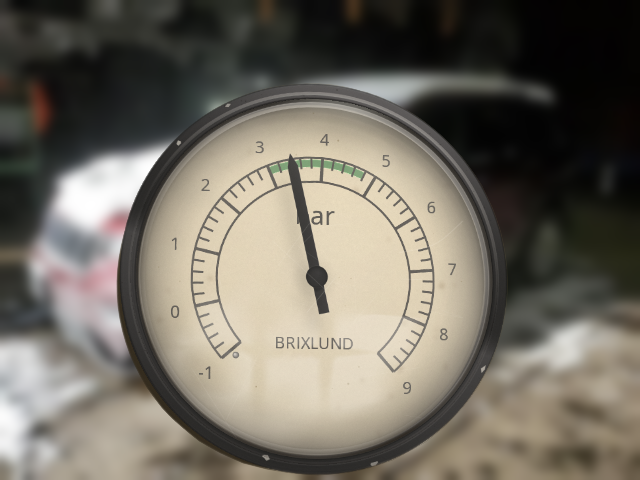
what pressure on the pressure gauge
3.4 bar
